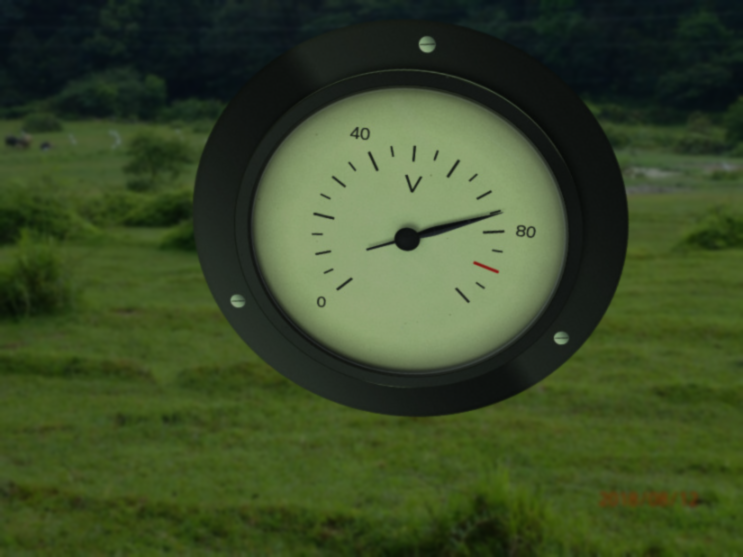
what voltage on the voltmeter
75 V
